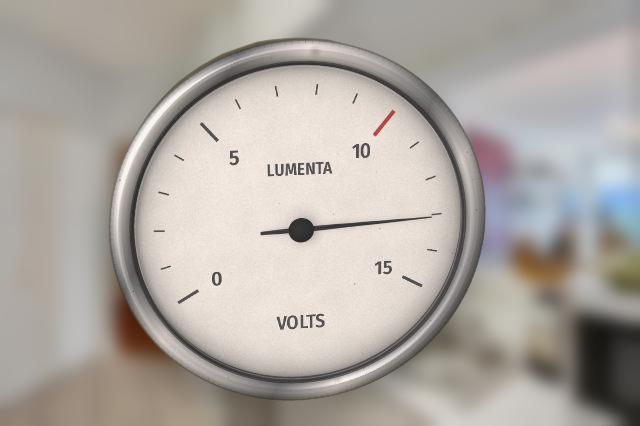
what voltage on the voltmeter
13 V
